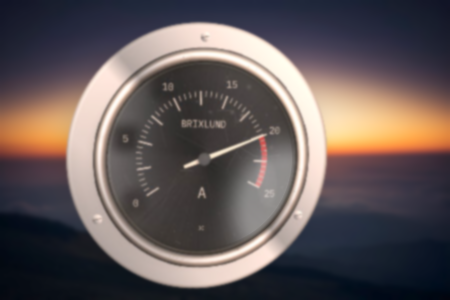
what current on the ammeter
20 A
